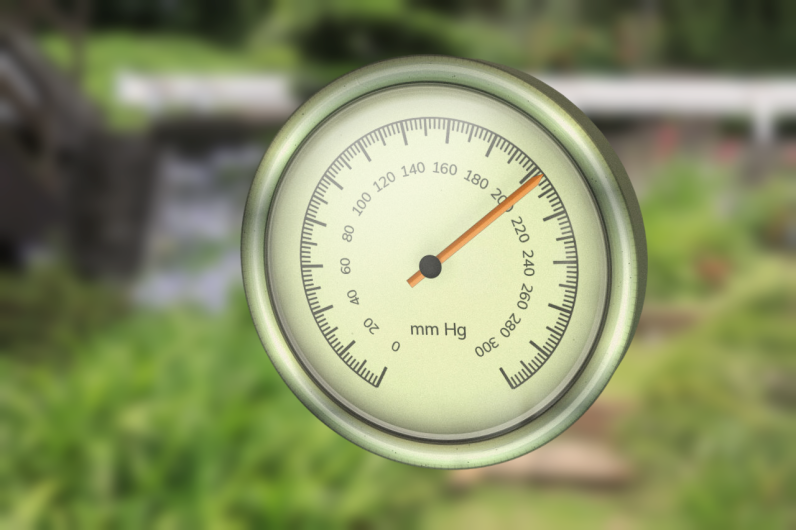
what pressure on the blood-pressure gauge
204 mmHg
